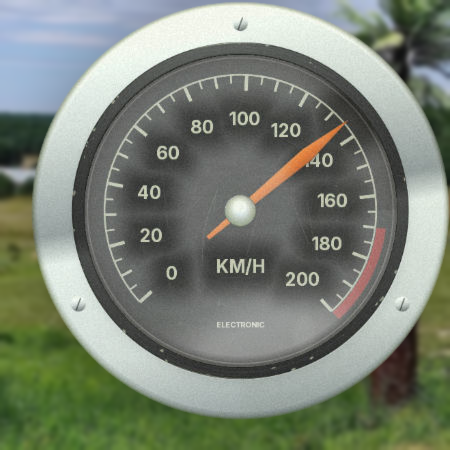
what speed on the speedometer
135 km/h
